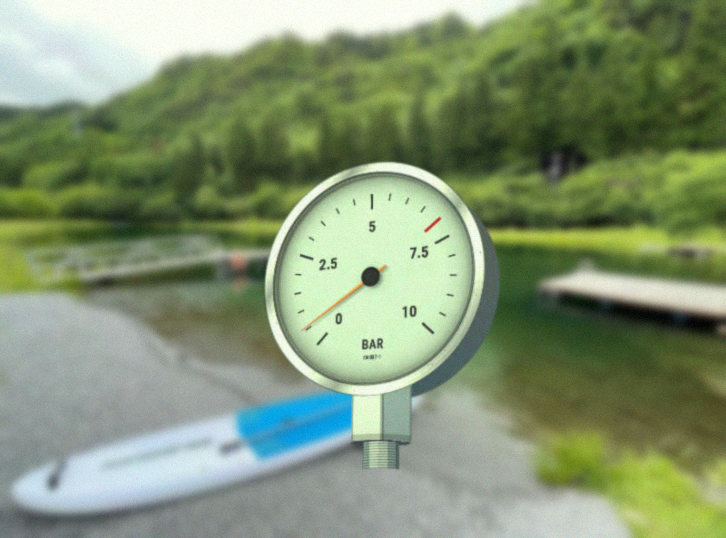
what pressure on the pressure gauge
0.5 bar
